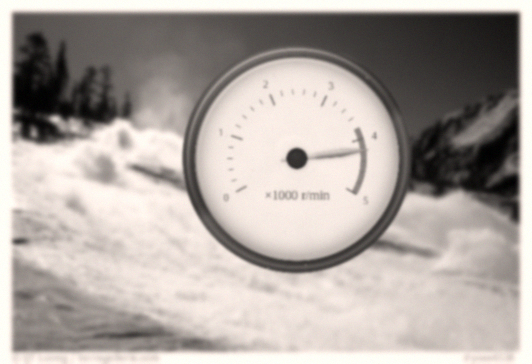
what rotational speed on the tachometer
4200 rpm
